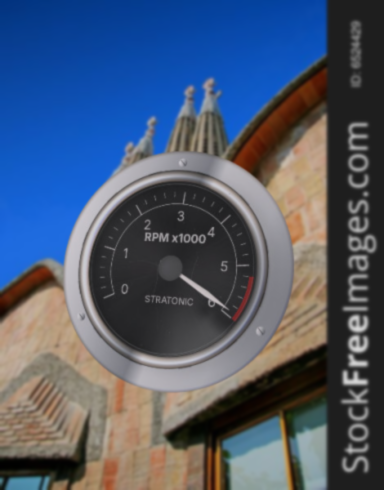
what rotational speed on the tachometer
5900 rpm
